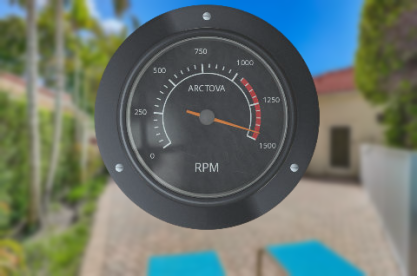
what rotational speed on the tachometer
1450 rpm
